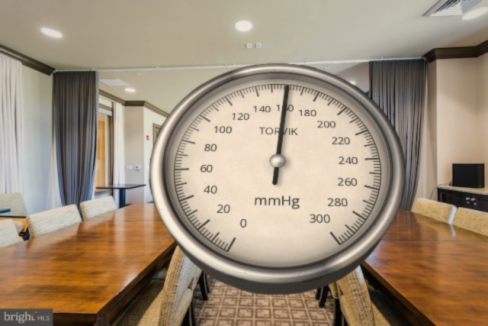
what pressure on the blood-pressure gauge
160 mmHg
